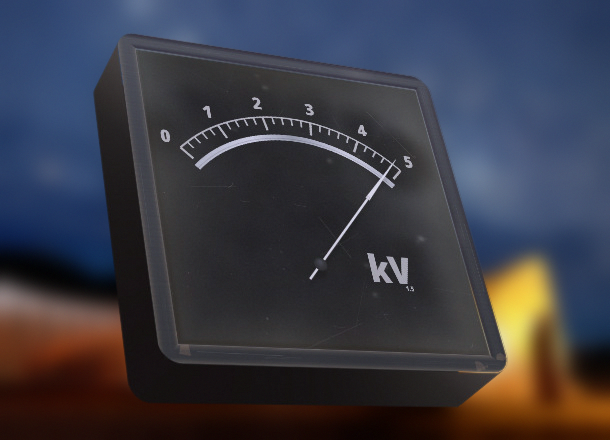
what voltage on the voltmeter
4.8 kV
